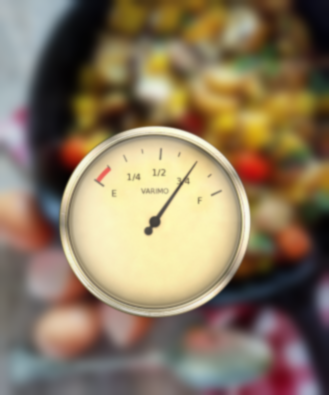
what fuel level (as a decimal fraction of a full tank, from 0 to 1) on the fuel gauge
0.75
